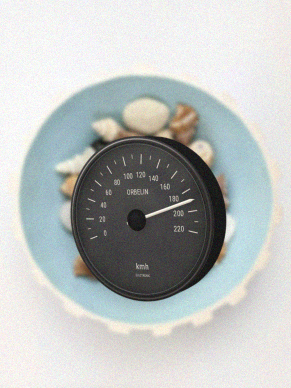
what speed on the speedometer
190 km/h
